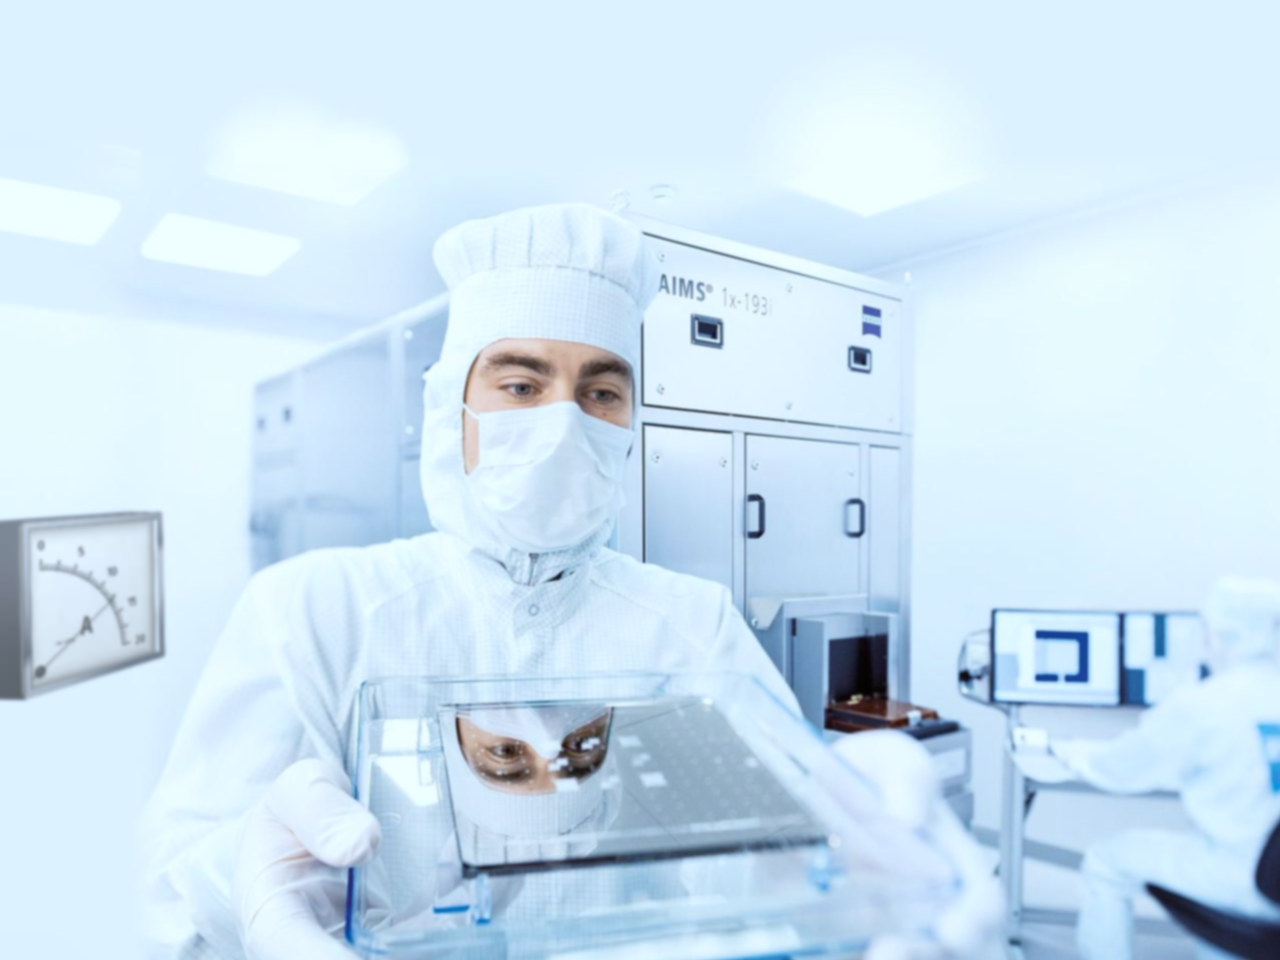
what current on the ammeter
12.5 A
